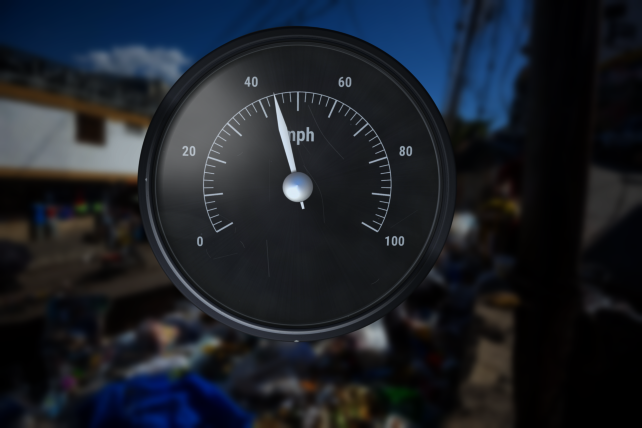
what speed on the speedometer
44 mph
